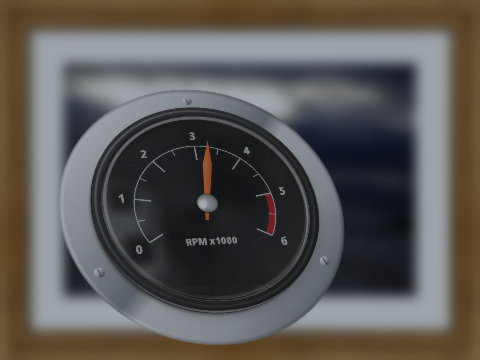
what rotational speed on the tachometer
3250 rpm
